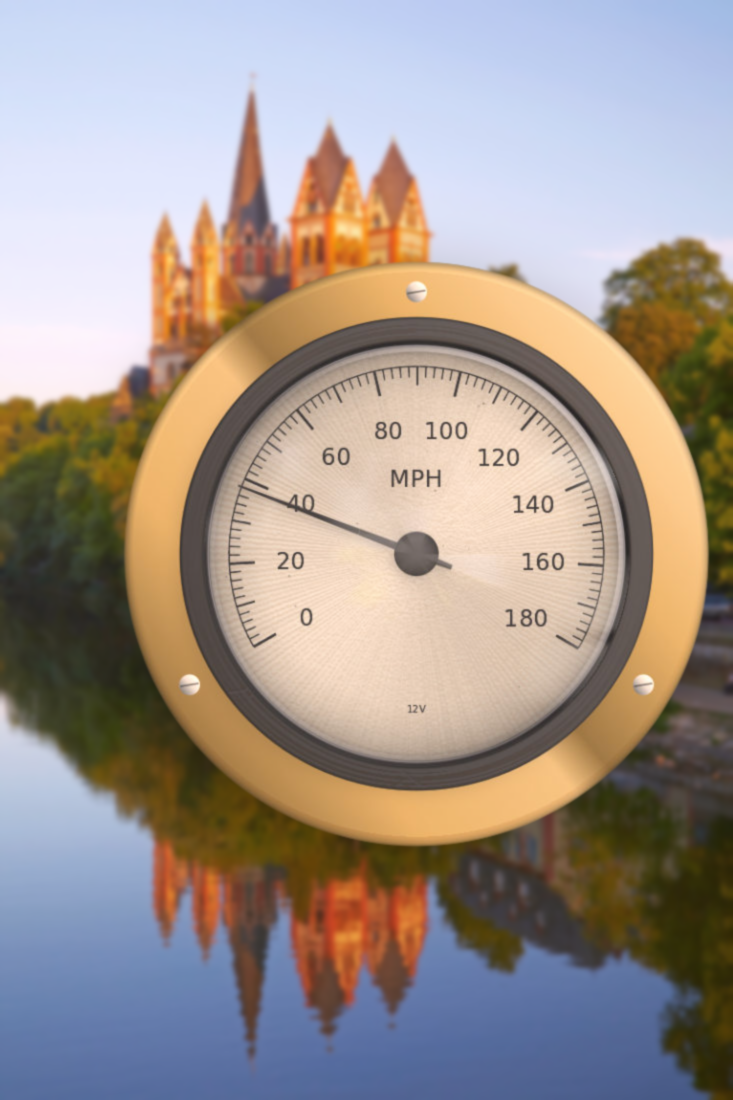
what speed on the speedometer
38 mph
